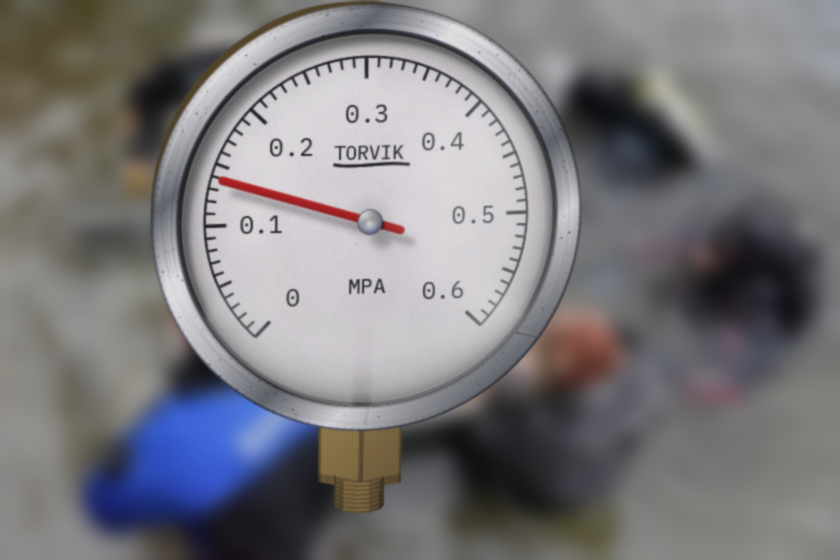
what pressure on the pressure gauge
0.14 MPa
